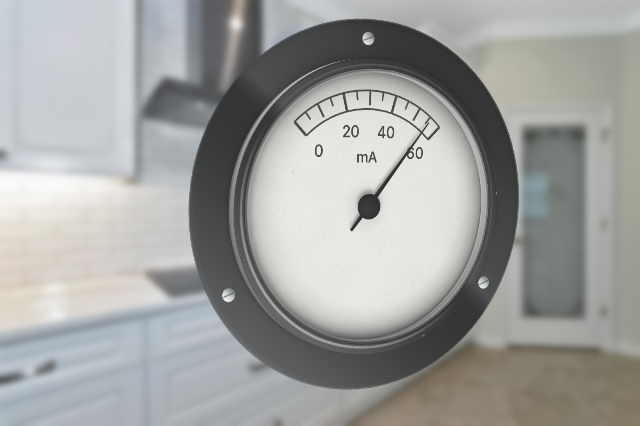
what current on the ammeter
55 mA
